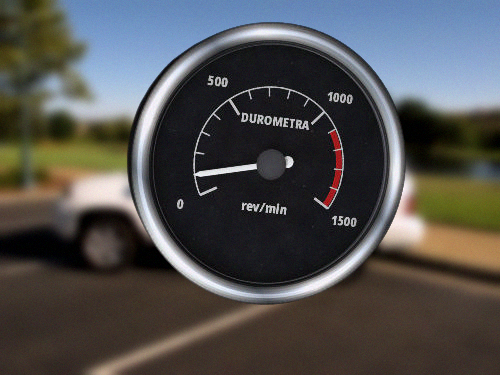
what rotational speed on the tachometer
100 rpm
